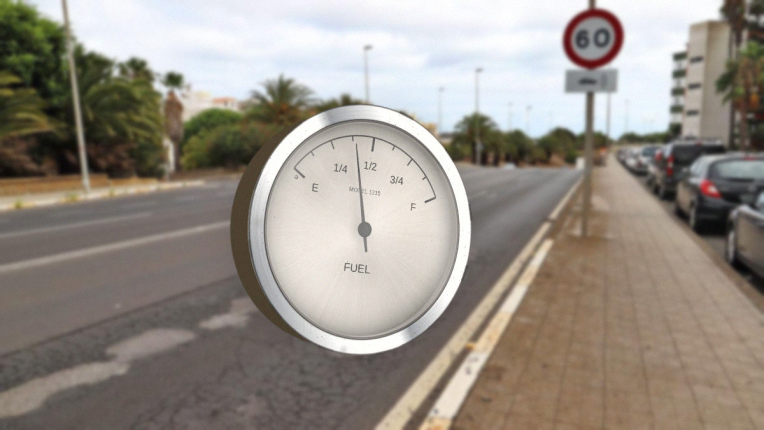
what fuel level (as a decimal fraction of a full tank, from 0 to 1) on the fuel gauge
0.375
